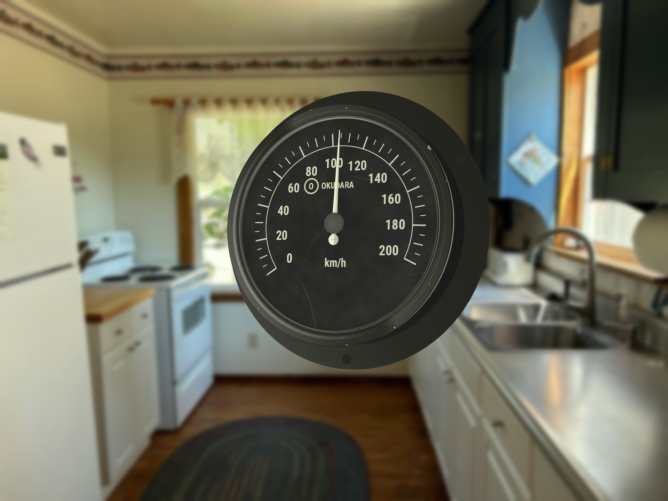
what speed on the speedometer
105 km/h
